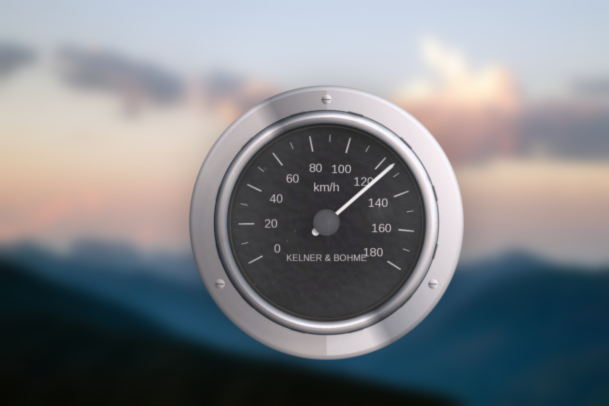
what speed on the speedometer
125 km/h
